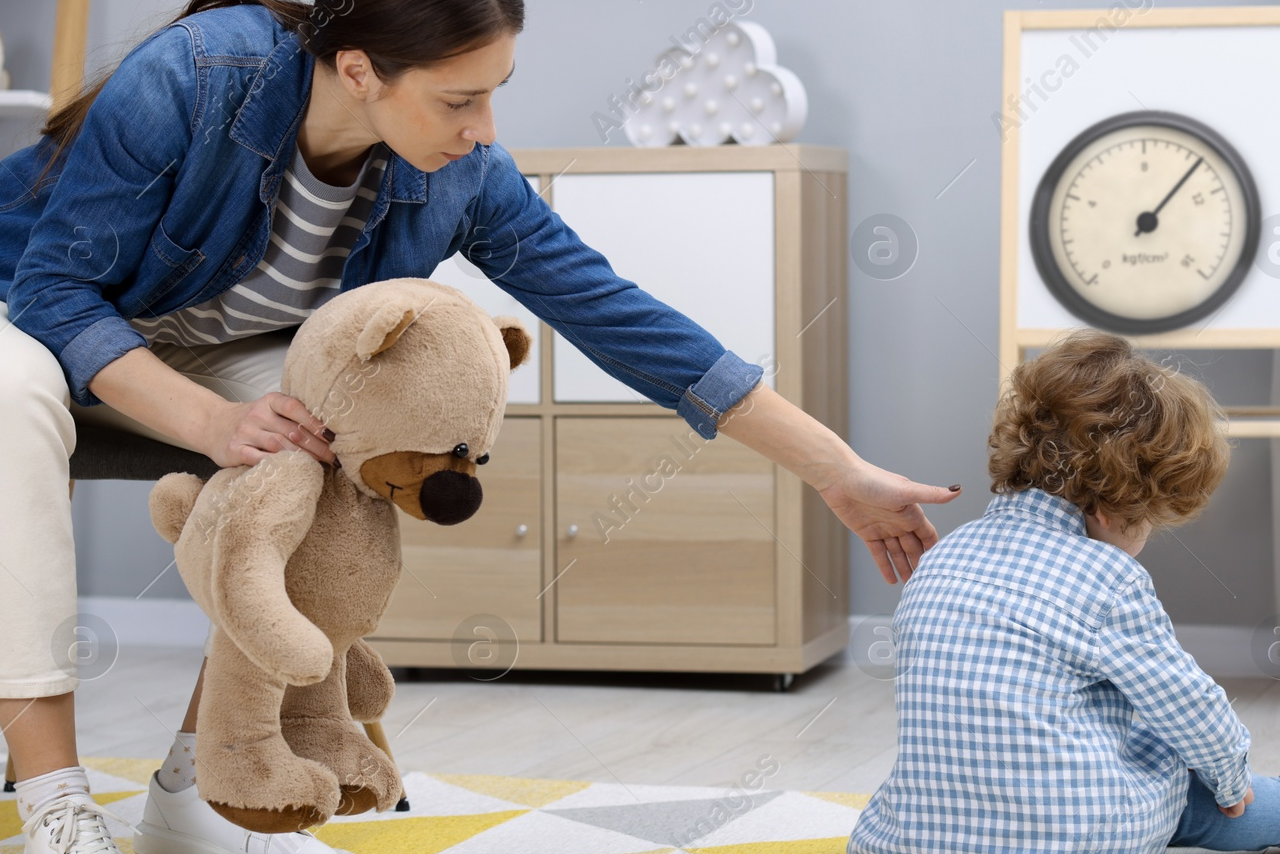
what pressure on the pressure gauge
10.5 kg/cm²
